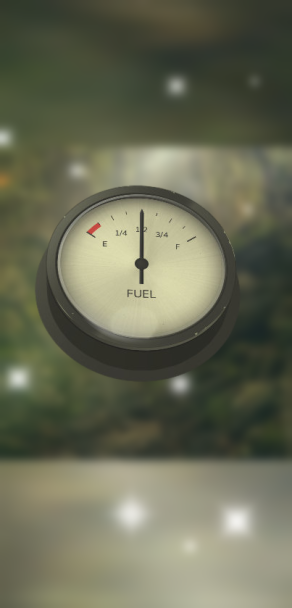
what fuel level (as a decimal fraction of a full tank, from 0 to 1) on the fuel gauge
0.5
